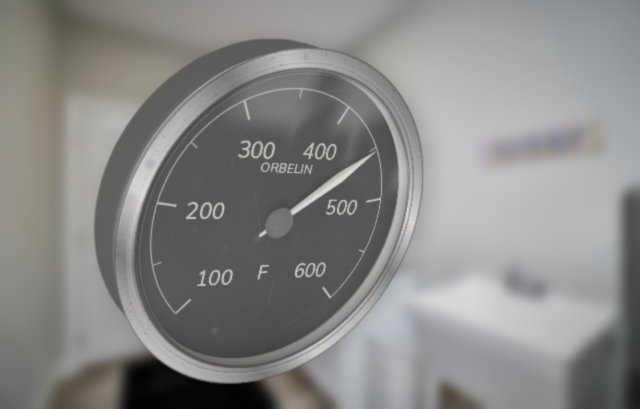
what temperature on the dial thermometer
450 °F
